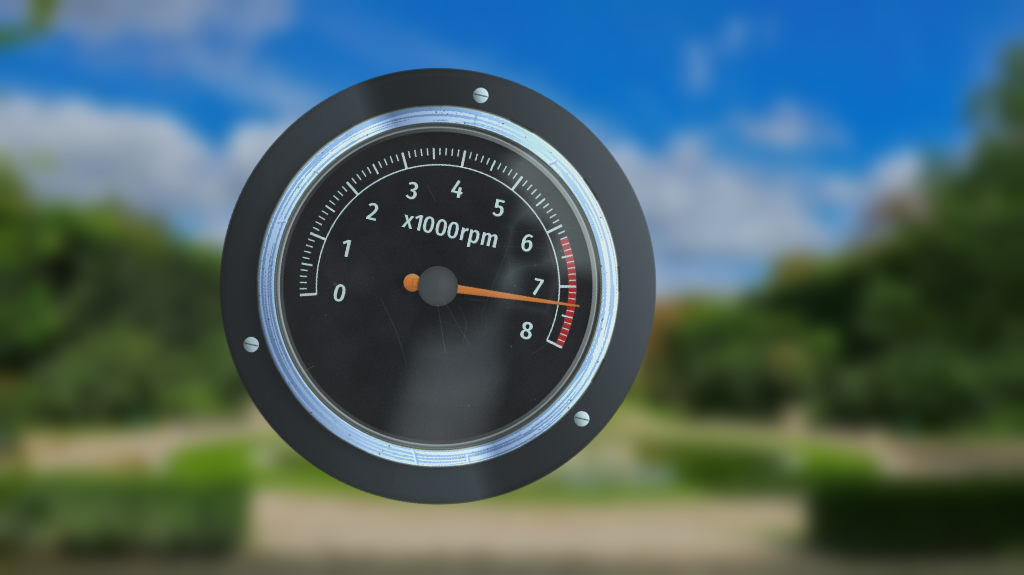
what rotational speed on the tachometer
7300 rpm
